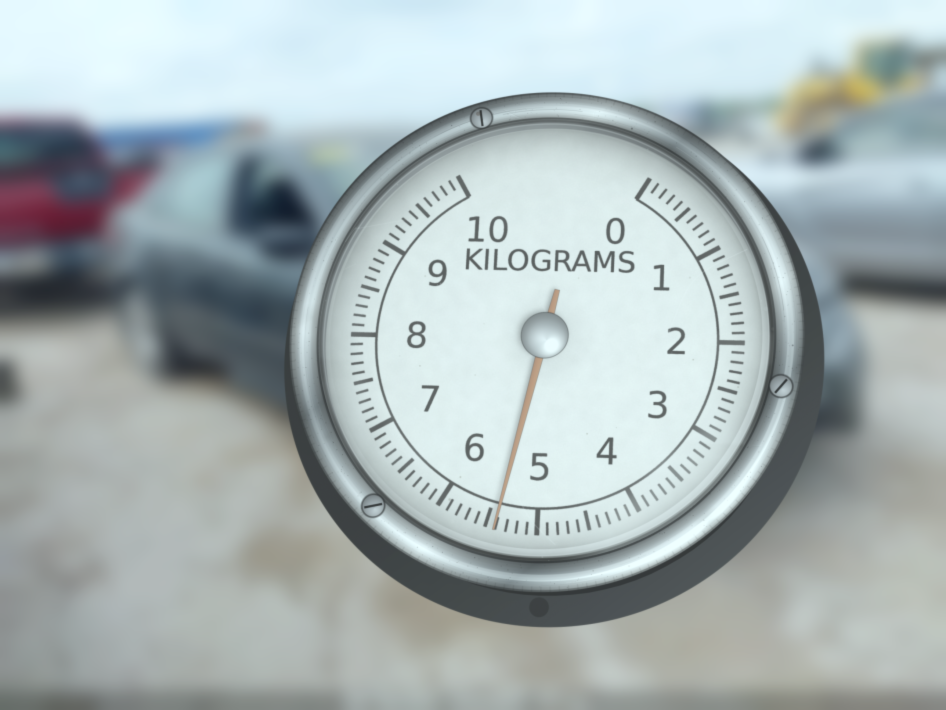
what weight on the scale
5.4 kg
